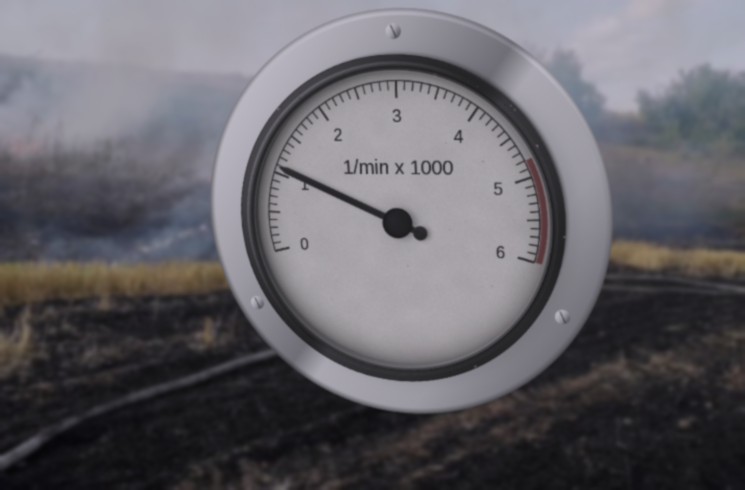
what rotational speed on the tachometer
1100 rpm
